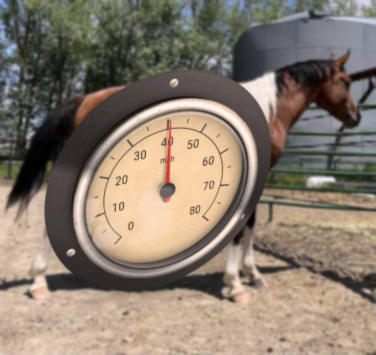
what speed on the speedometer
40 mph
